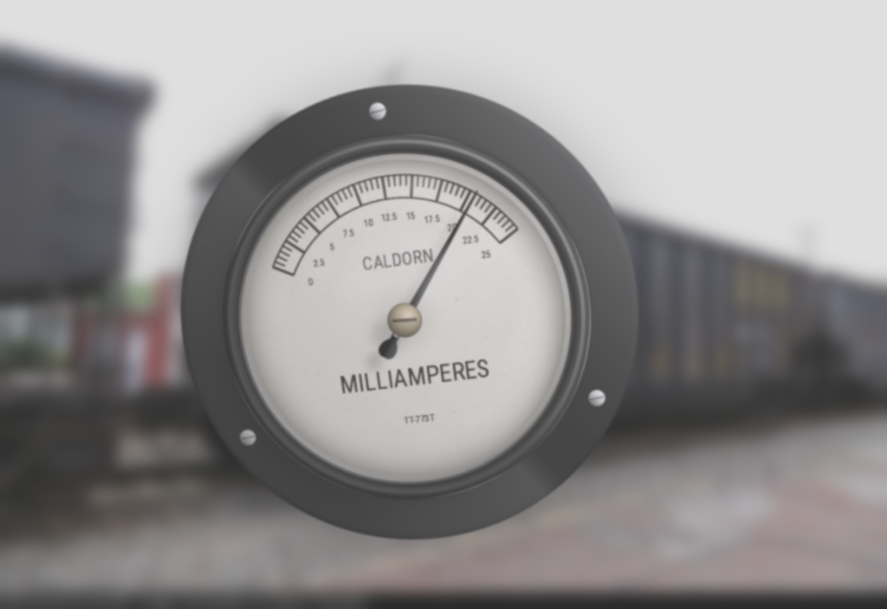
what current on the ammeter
20.5 mA
